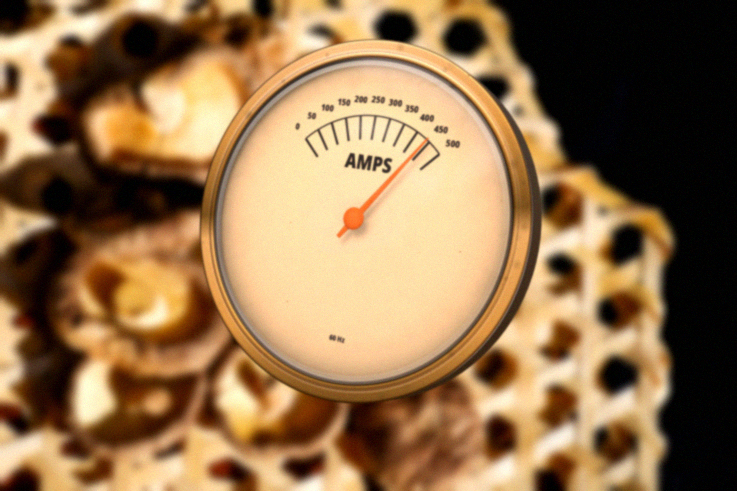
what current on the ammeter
450 A
